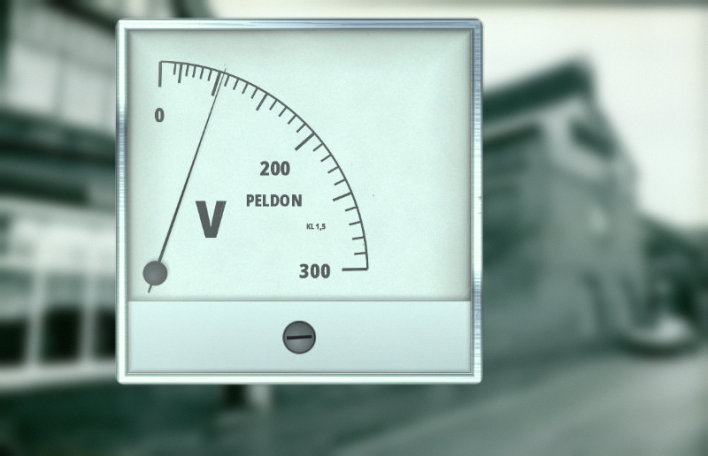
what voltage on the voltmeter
105 V
